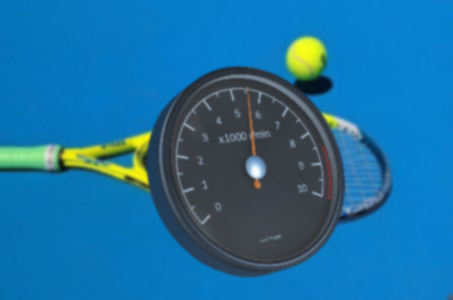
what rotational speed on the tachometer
5500 rpm
